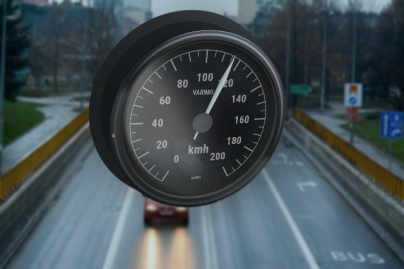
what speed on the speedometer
115 km/h
